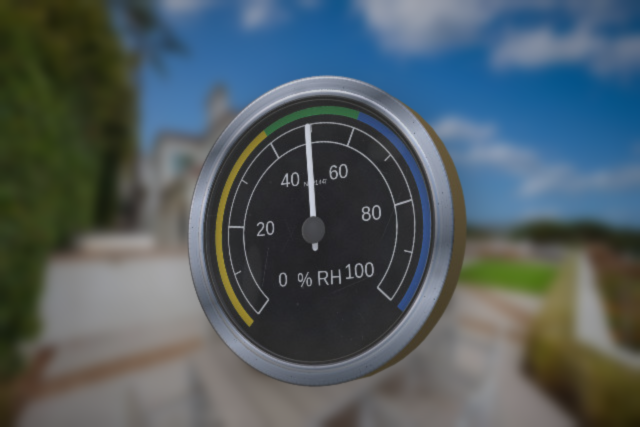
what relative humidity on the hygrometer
50 %
